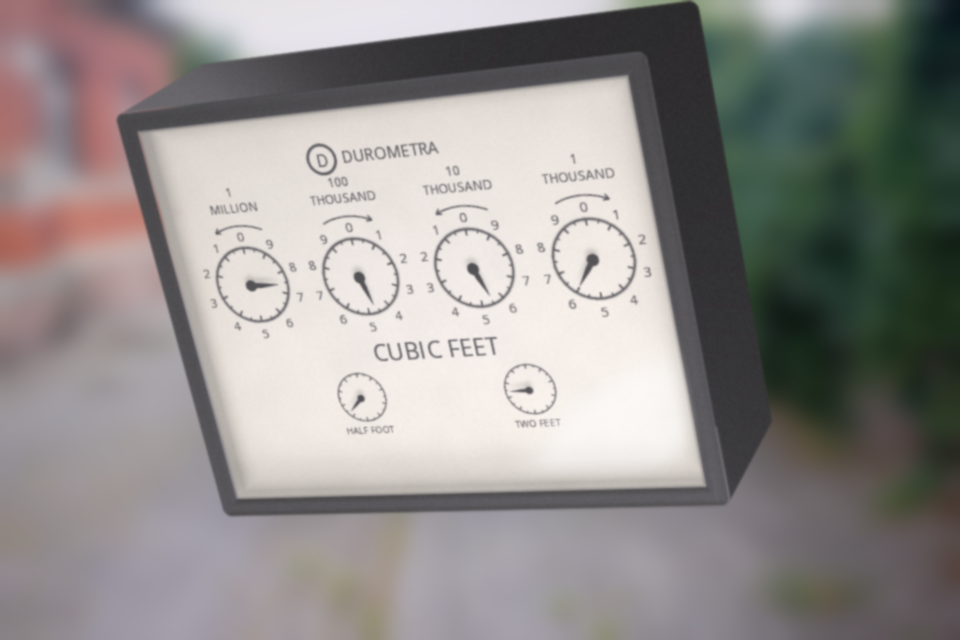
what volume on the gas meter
745600 ft³
